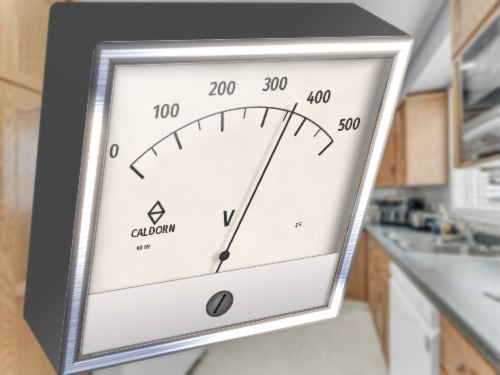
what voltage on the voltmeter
350 V
